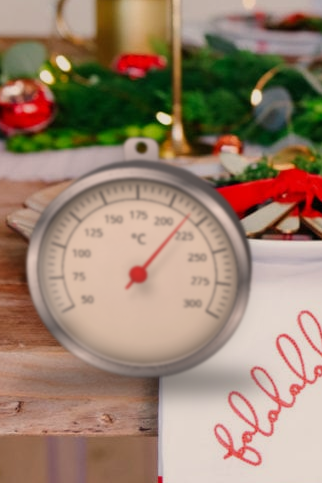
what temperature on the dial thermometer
215 °C
